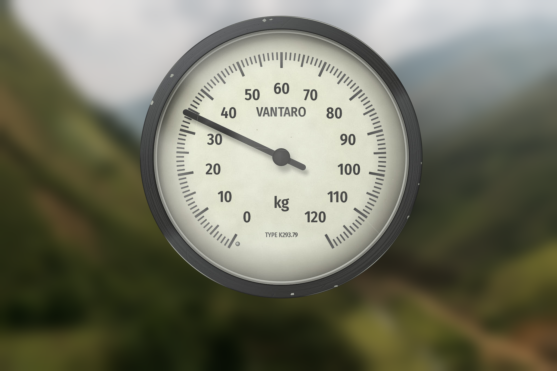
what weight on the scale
34 kg
